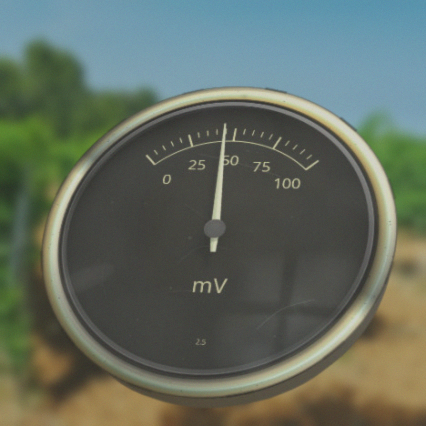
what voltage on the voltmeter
45 mV
